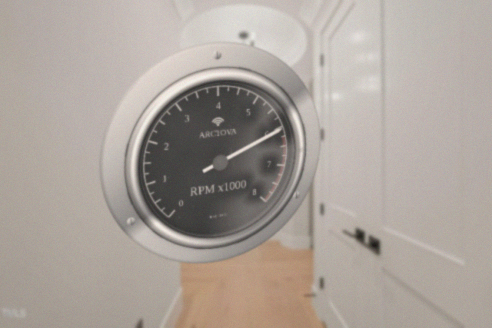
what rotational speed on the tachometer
6000 rpm
